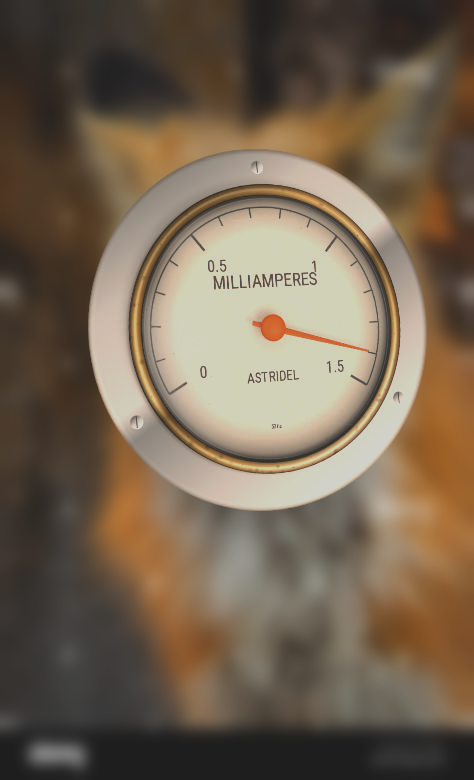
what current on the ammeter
1.4 mA
